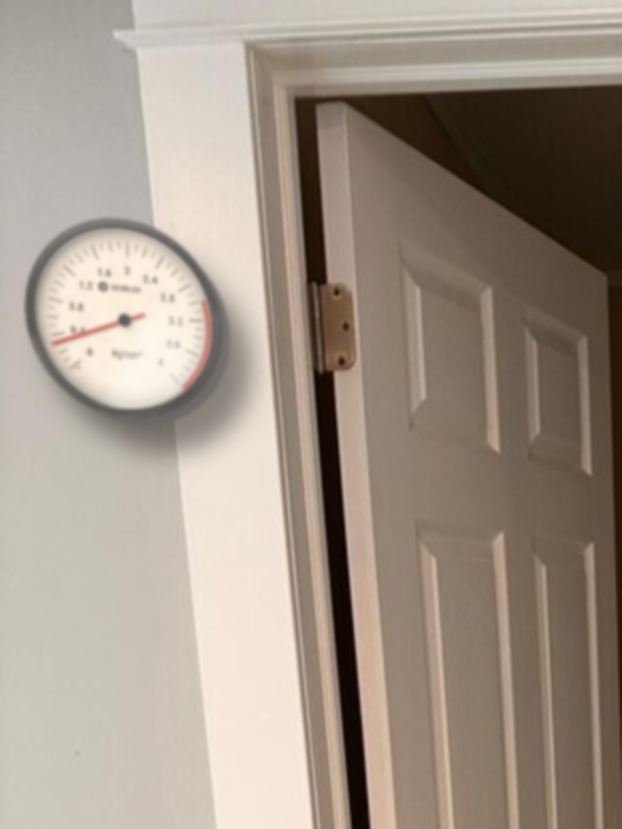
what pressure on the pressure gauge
0.3 kg/cm²
